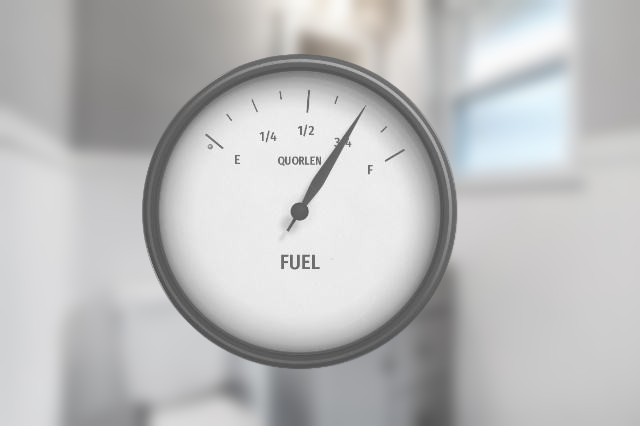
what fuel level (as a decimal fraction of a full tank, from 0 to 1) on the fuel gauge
0.75
